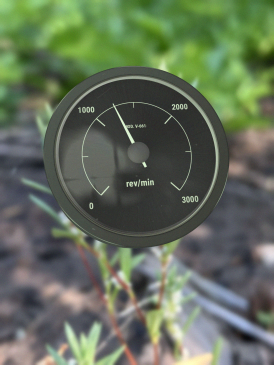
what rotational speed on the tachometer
1250 rpm
